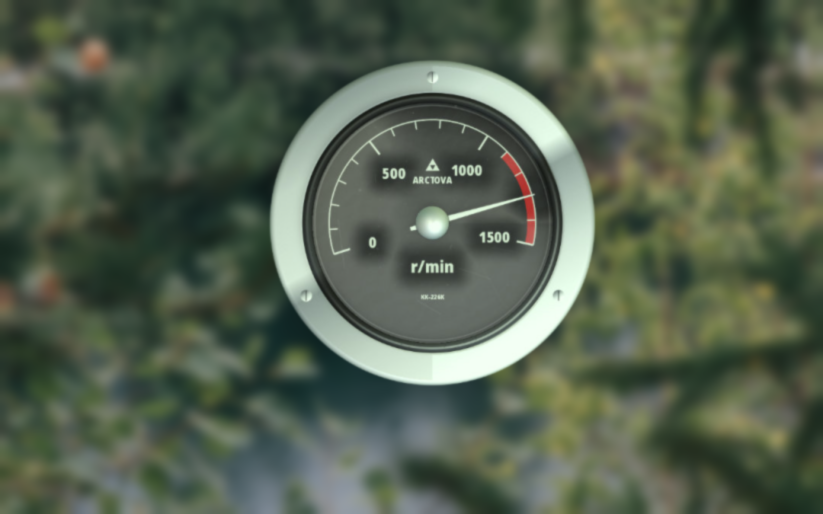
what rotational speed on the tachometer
1300 rpm
